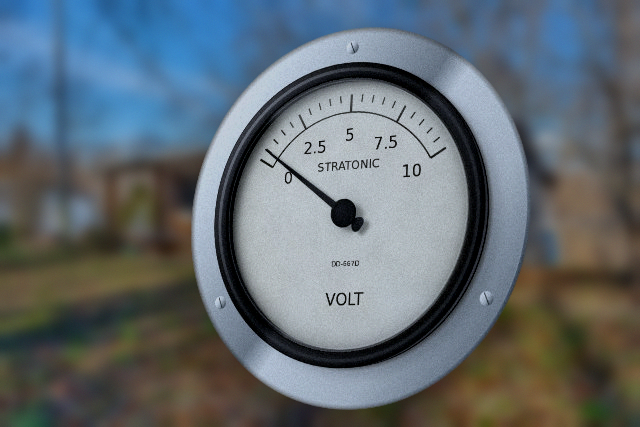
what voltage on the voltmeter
0.5 V
